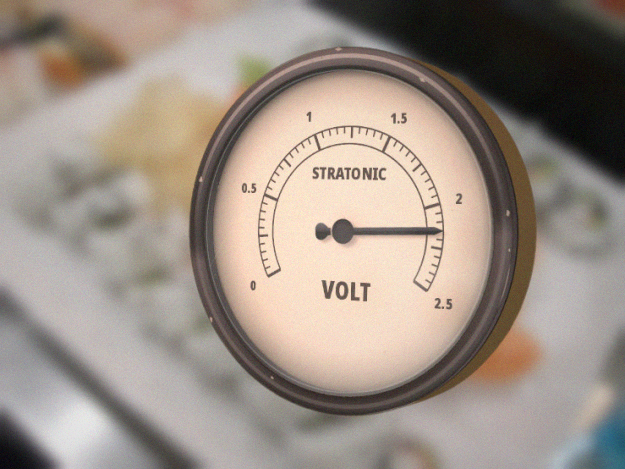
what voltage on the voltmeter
2.15 V
